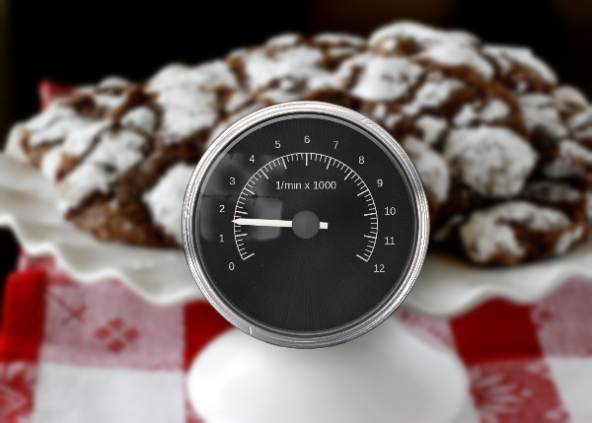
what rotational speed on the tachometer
1600 rpm
